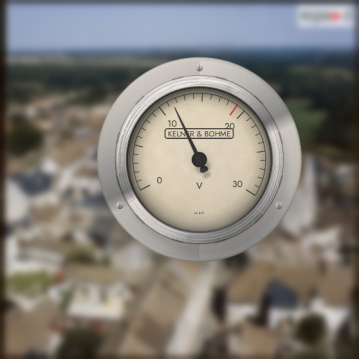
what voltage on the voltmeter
11.5 V
